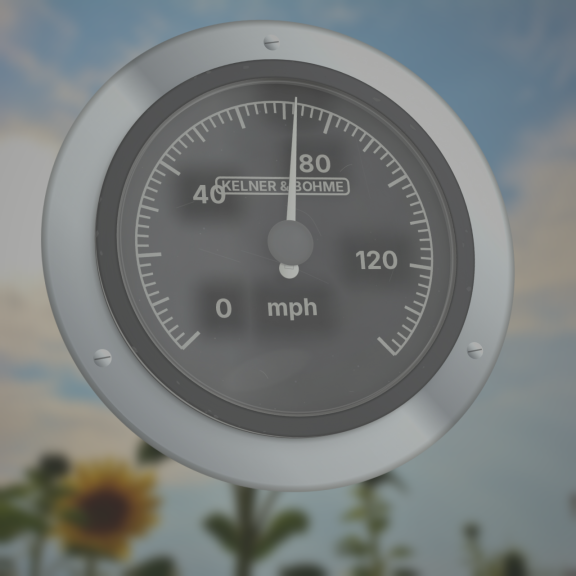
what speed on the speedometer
72 mph
